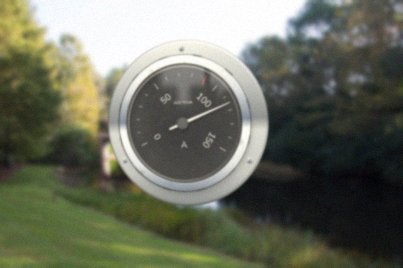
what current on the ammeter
115 A
